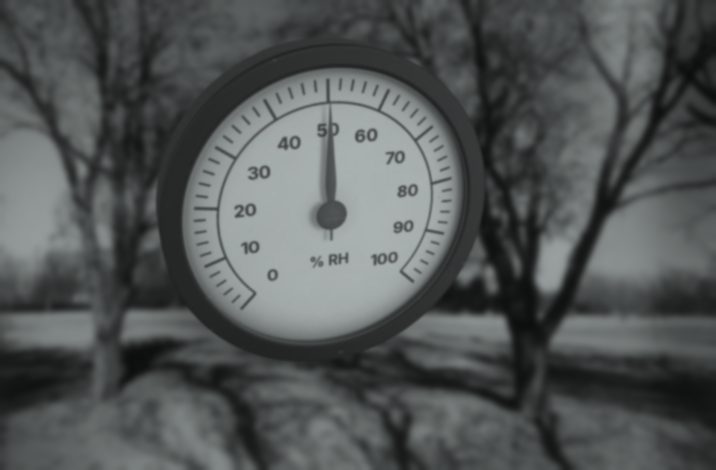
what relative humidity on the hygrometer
50 %
